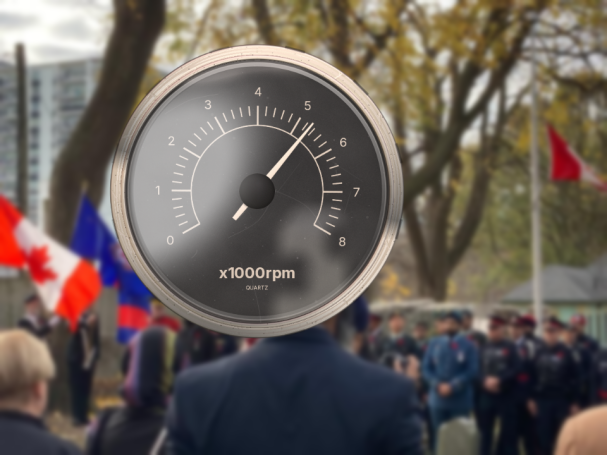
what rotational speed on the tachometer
5300 rpm
